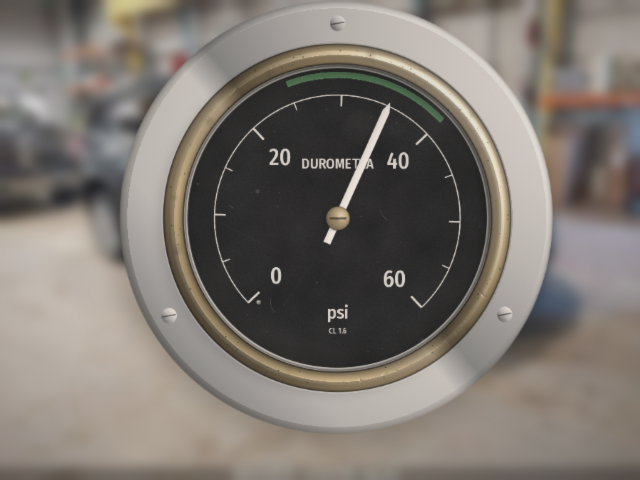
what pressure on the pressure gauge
35 psi
